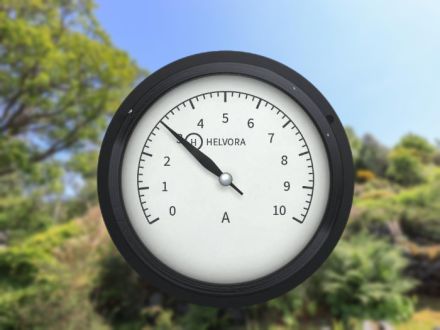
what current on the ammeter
3 A
